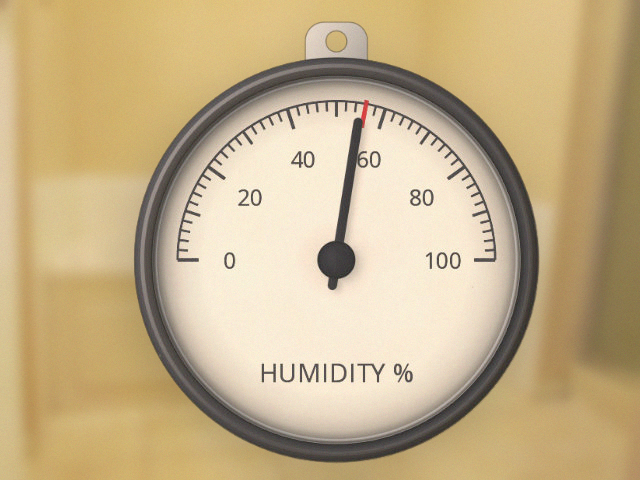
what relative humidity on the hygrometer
55 %
